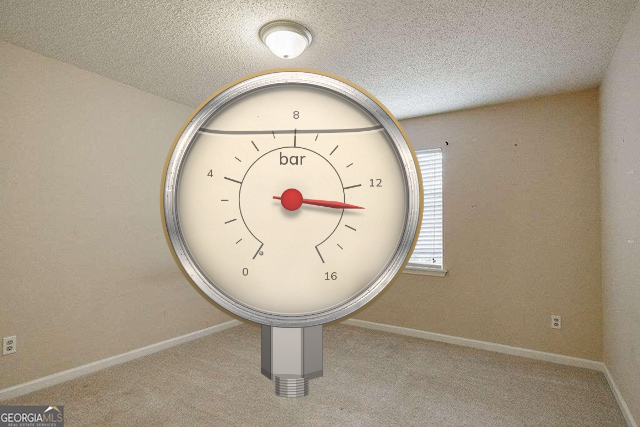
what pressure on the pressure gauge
13 bar
